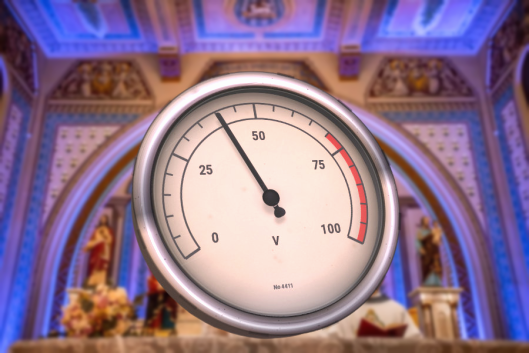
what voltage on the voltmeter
40 V
